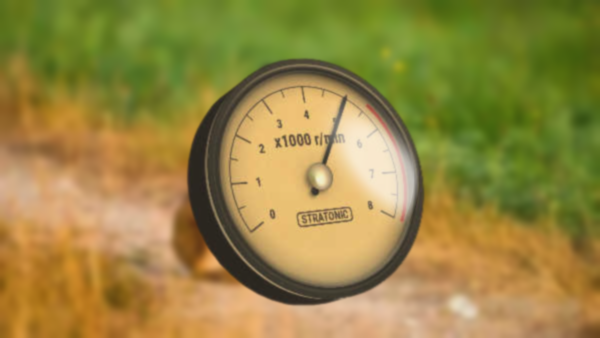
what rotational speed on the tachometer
5000 rpm
